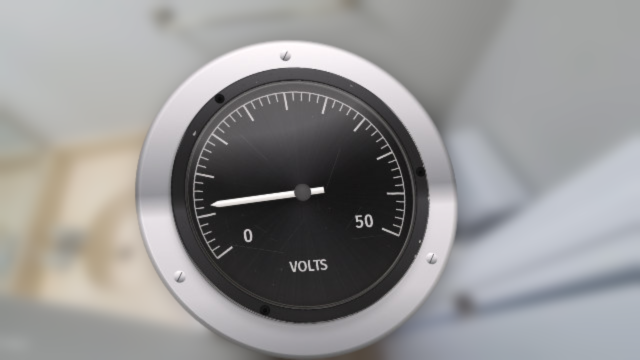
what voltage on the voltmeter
6 V
